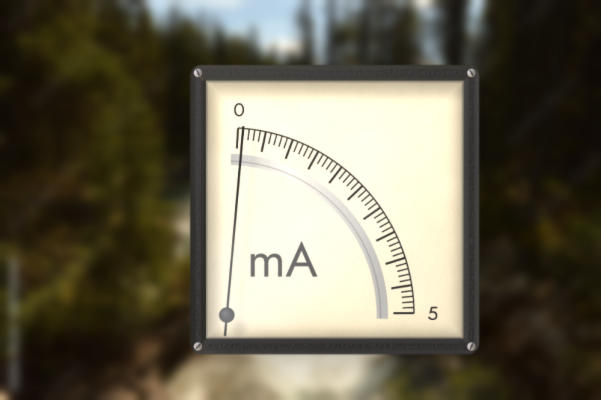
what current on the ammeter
0.1 mA
